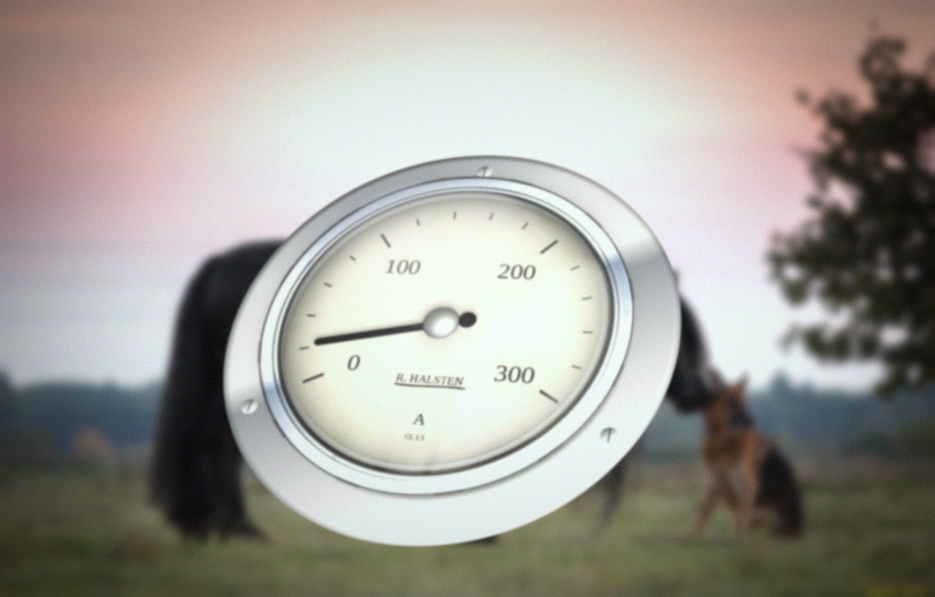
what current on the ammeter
20 A
